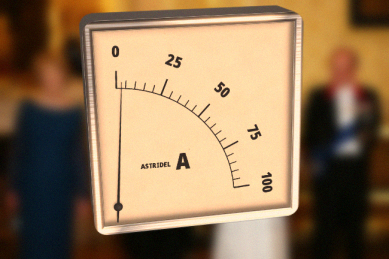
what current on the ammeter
2.5 A
